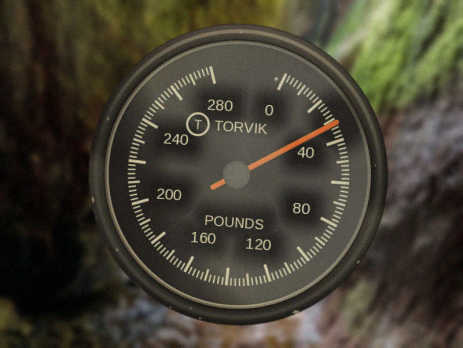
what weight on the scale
32 lb
